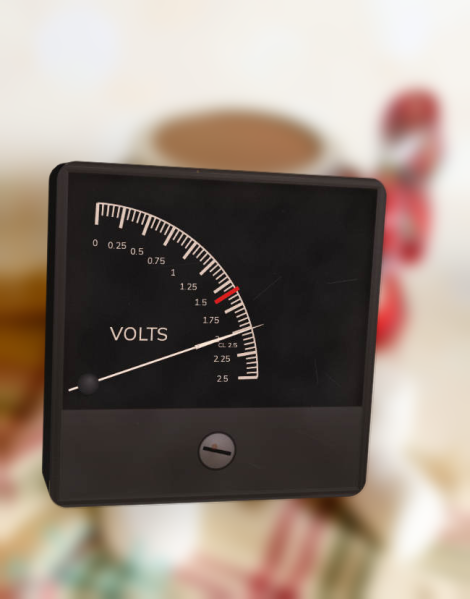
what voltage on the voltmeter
2 V
